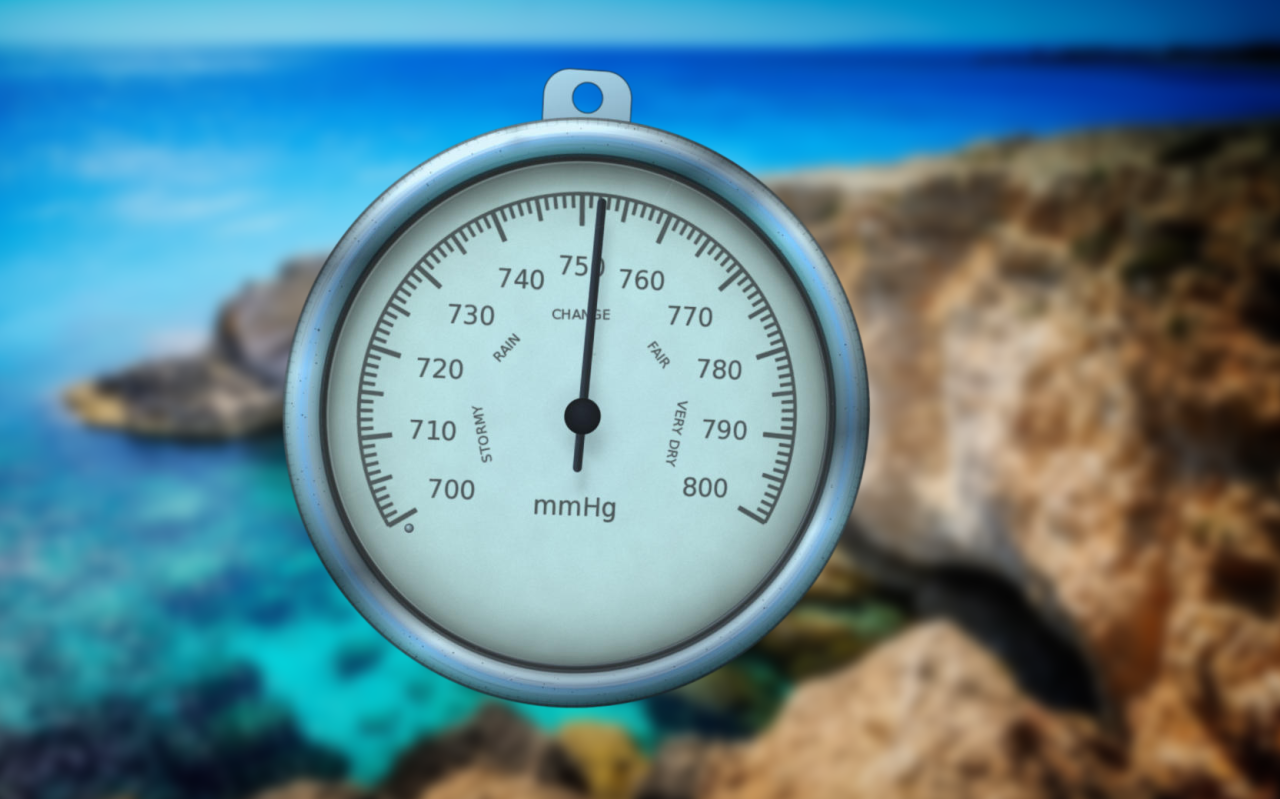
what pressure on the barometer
752 mmHg
